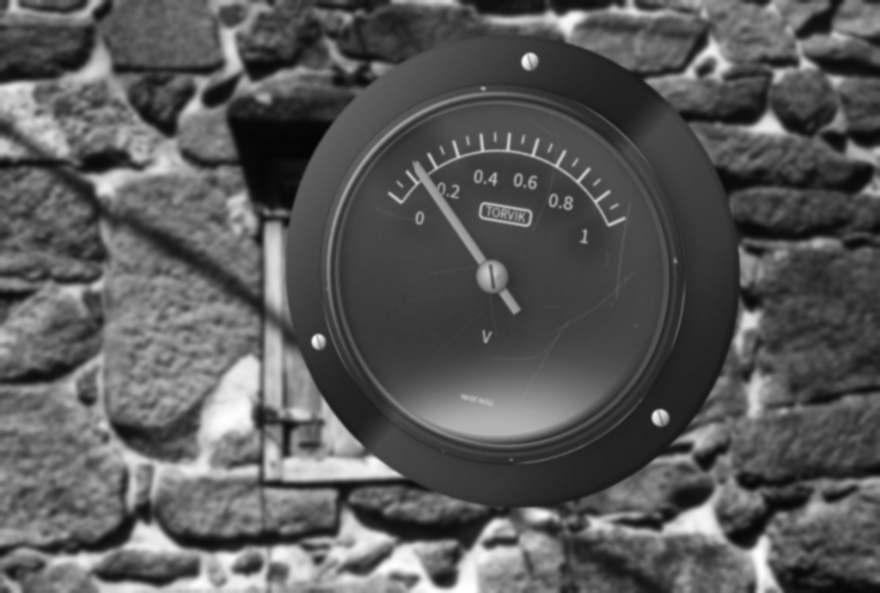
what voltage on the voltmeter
0.15 V
